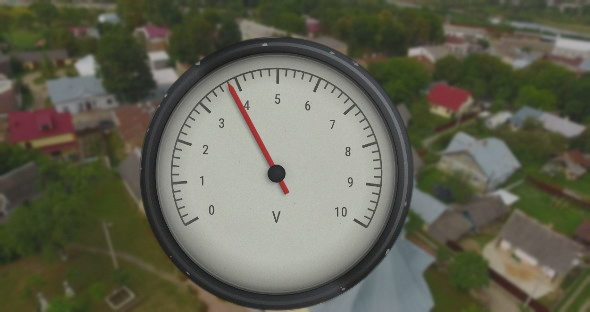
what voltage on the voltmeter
3.8 V
